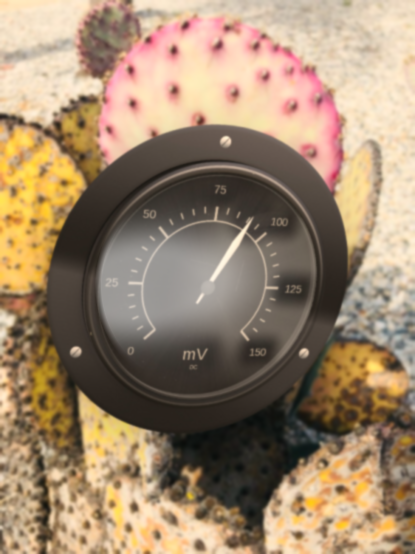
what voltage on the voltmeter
90 mV
